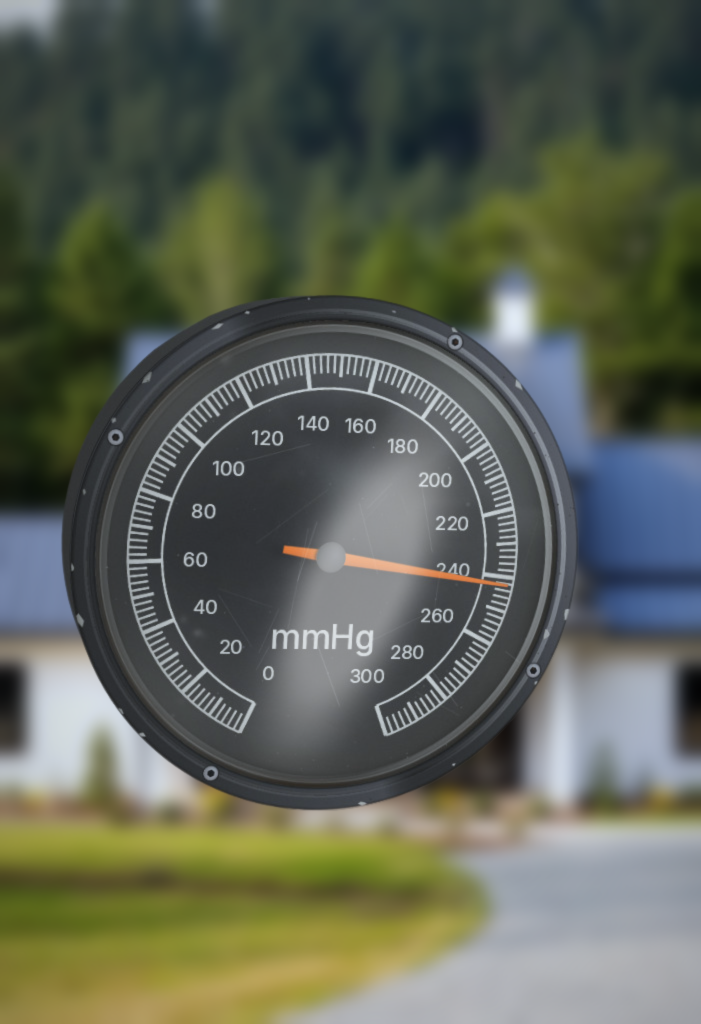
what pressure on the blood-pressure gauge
242 mmHg
